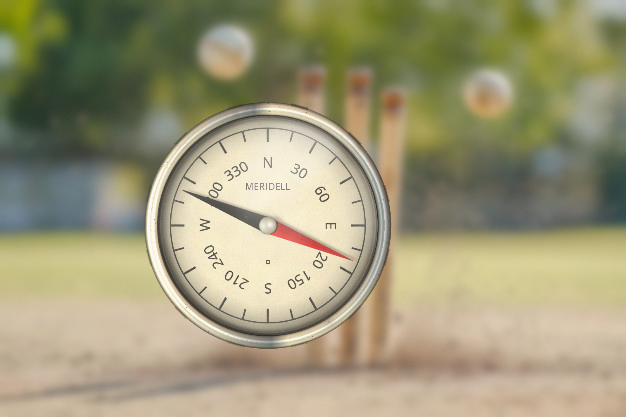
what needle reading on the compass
112.5 °
